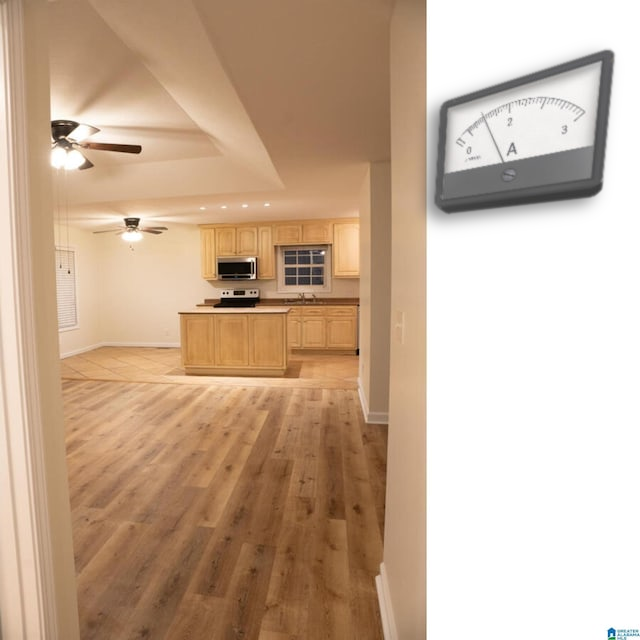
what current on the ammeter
1.5 A
